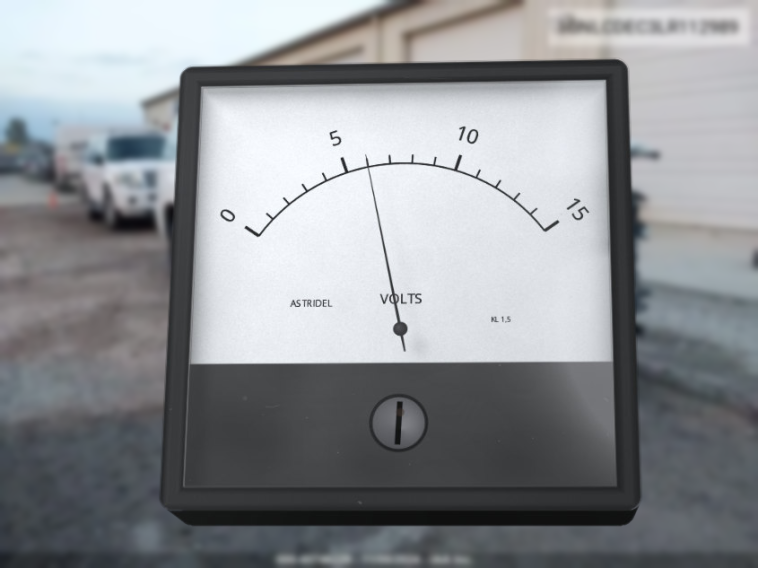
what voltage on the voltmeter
6 V
